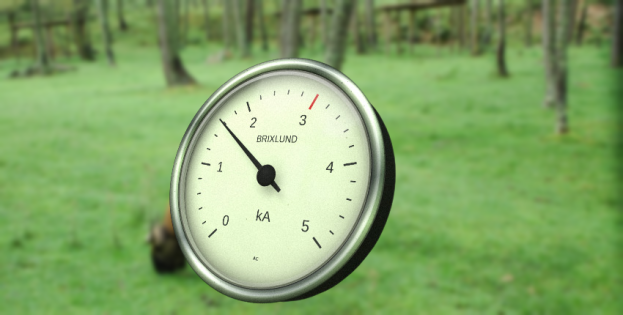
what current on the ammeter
1.6 kA
